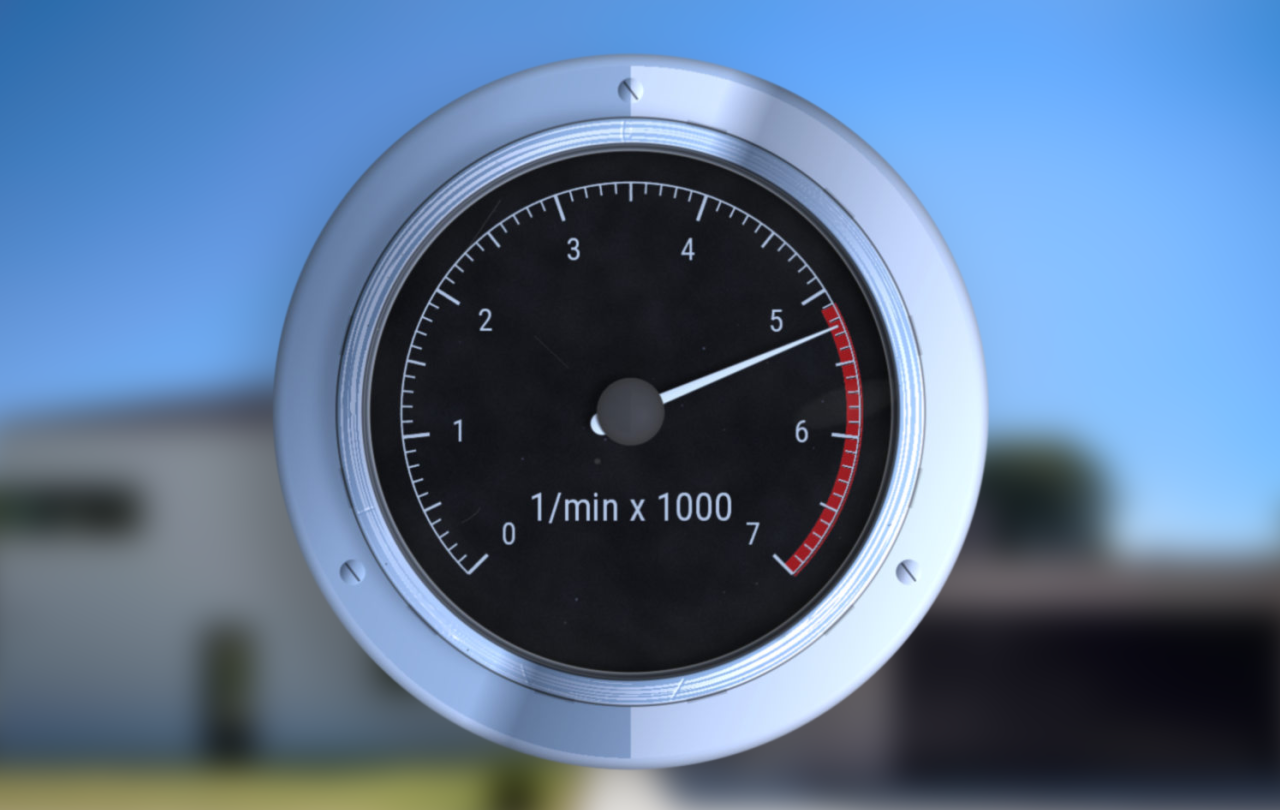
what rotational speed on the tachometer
5250 rpm
